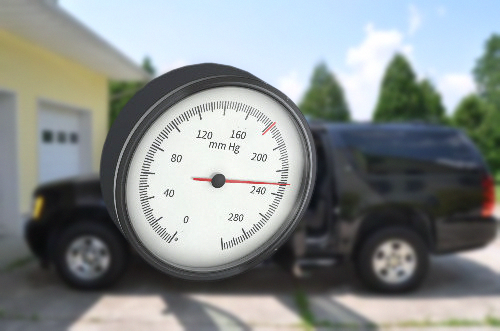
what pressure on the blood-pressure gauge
230 mmHg
